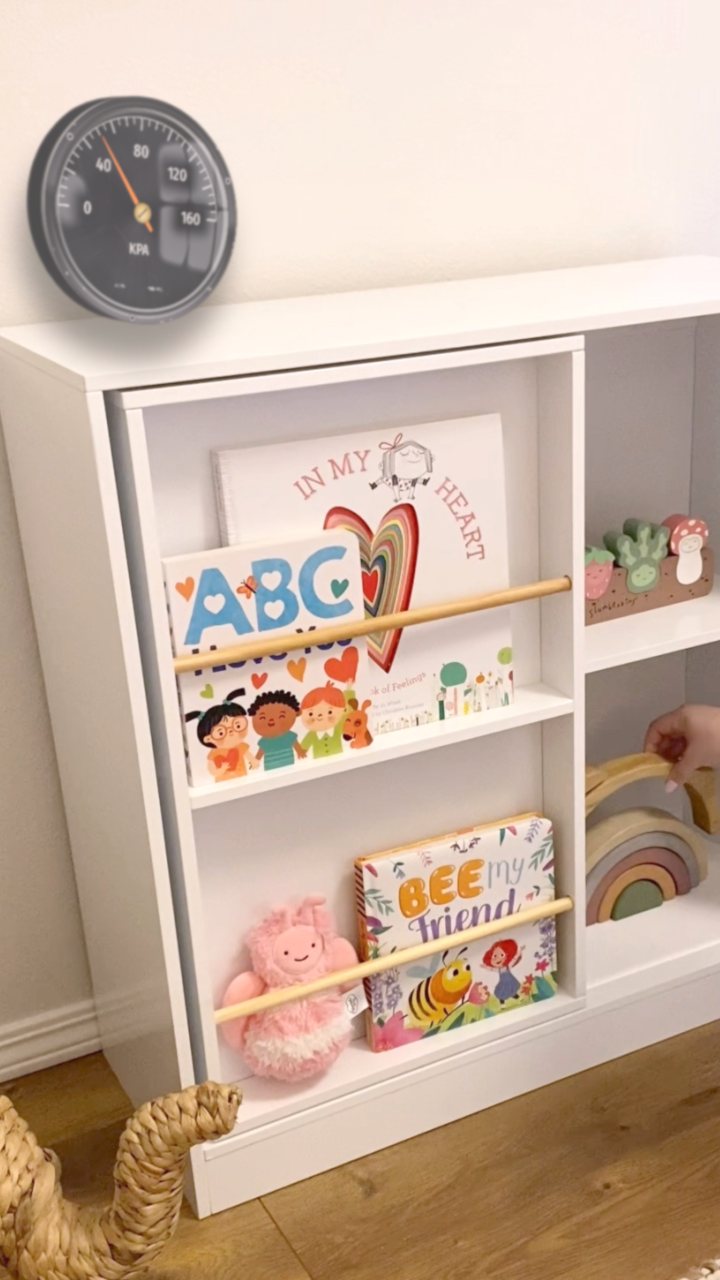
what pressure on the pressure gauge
50 kPa
